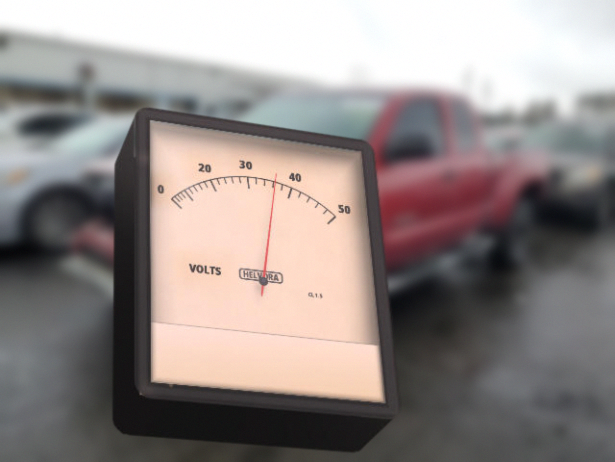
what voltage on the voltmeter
36 V
